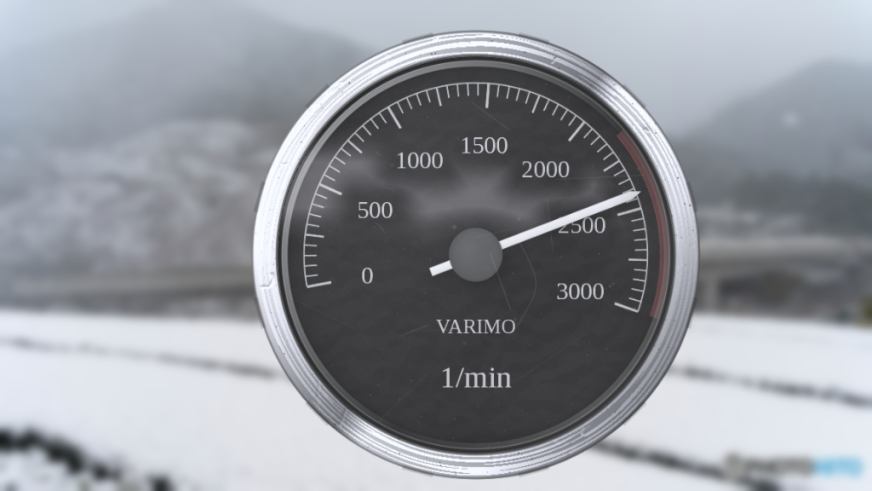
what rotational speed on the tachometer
2425 rpm
